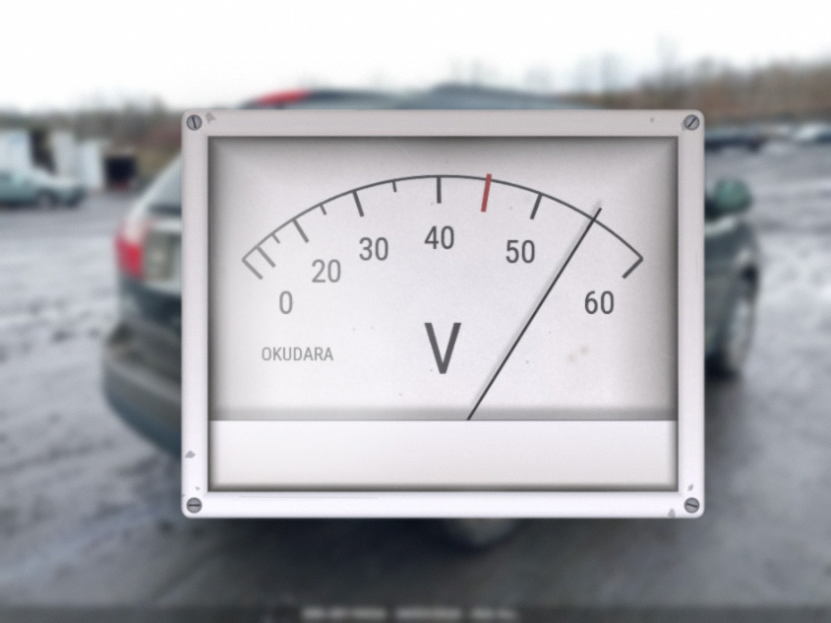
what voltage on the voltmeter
55 V
